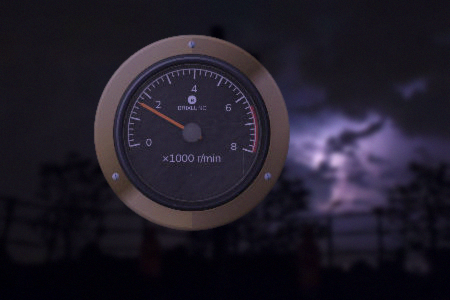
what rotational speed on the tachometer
1600 rpm
